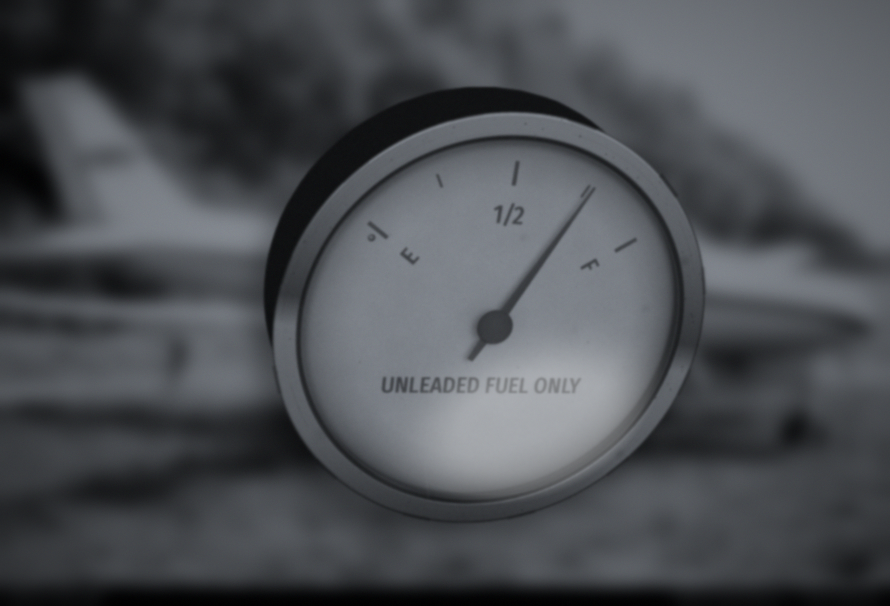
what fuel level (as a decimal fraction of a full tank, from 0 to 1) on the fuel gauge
0.75
